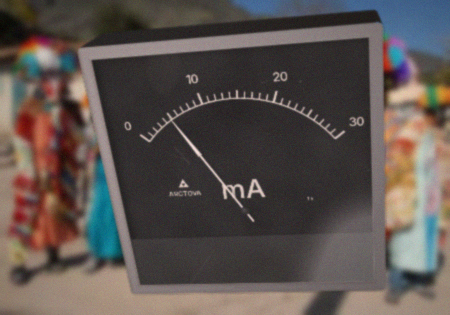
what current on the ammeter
5 mA
